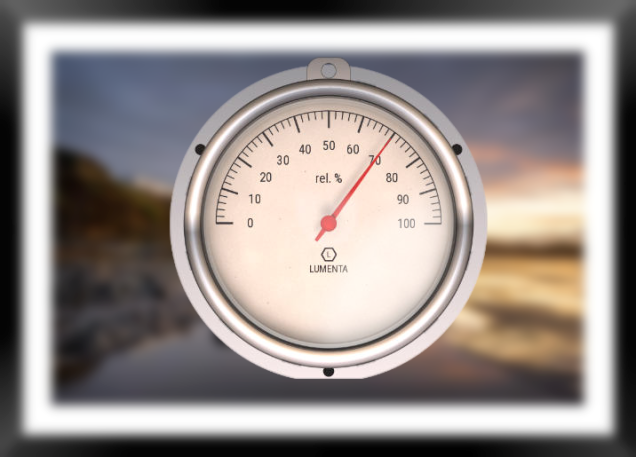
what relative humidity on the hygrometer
70 %
